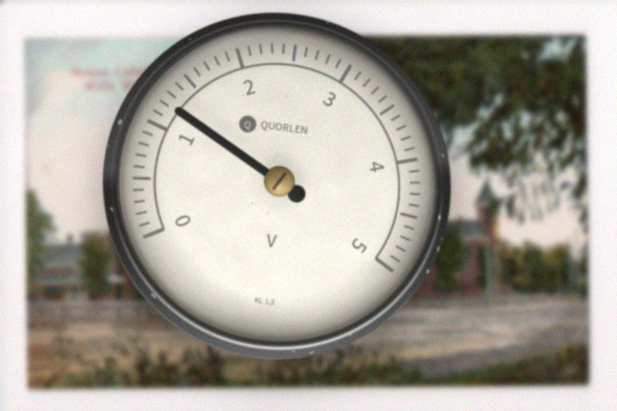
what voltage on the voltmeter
1.2 V
